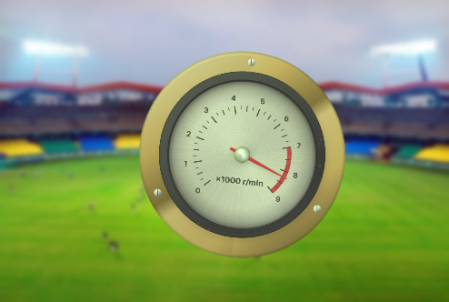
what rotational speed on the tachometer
8250 rpm
